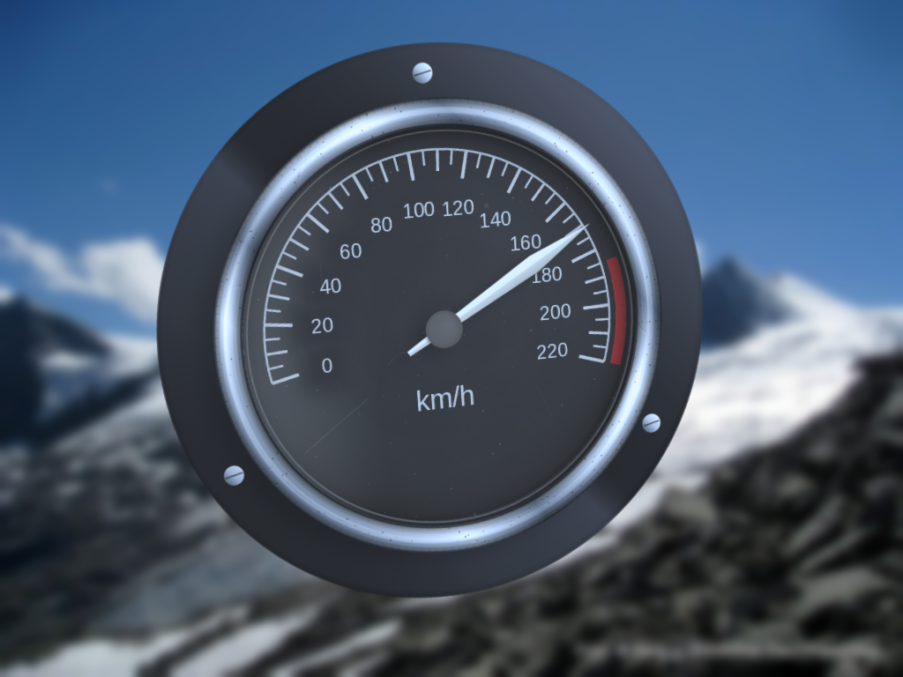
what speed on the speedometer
170 km/h
